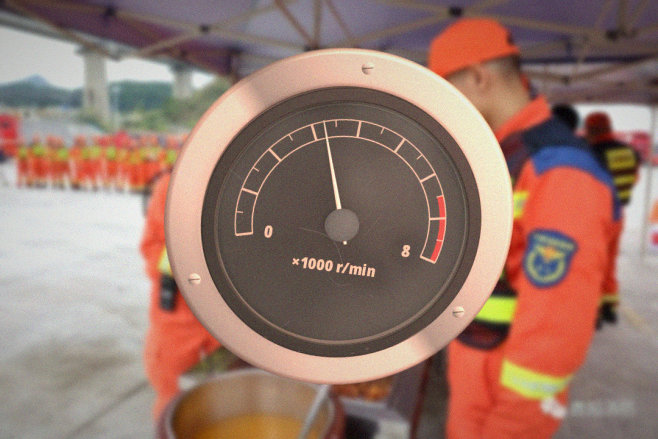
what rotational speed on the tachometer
3250 rpm
